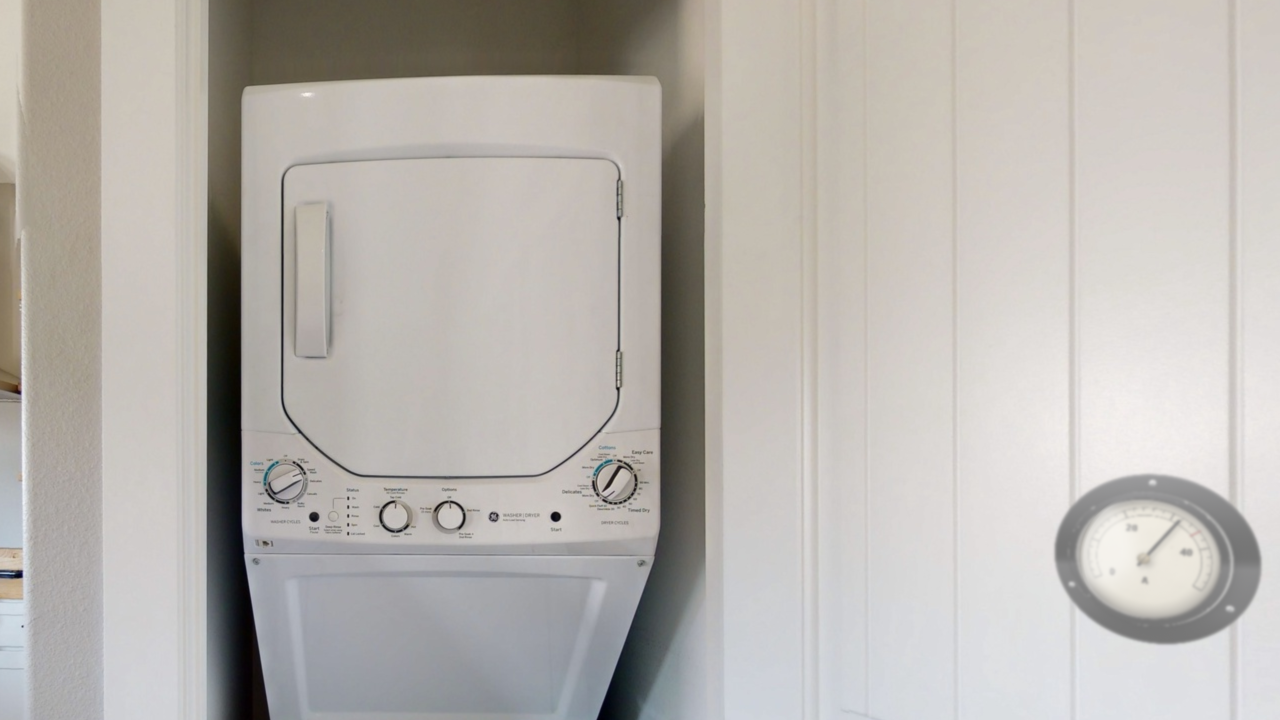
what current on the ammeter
32 A
